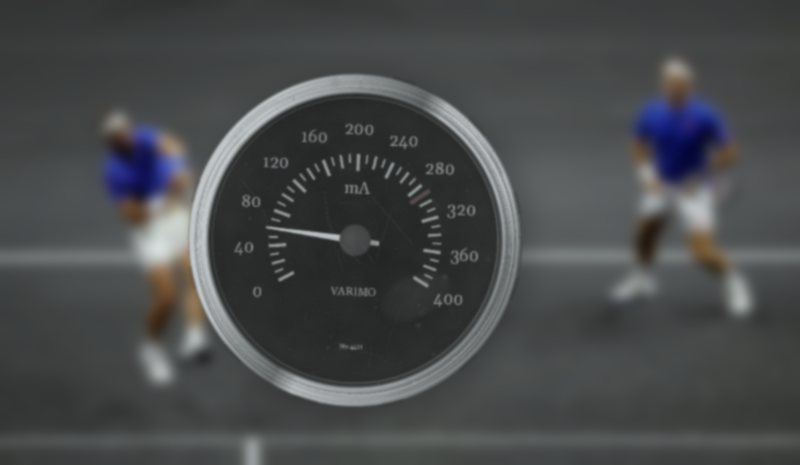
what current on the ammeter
60 mA
